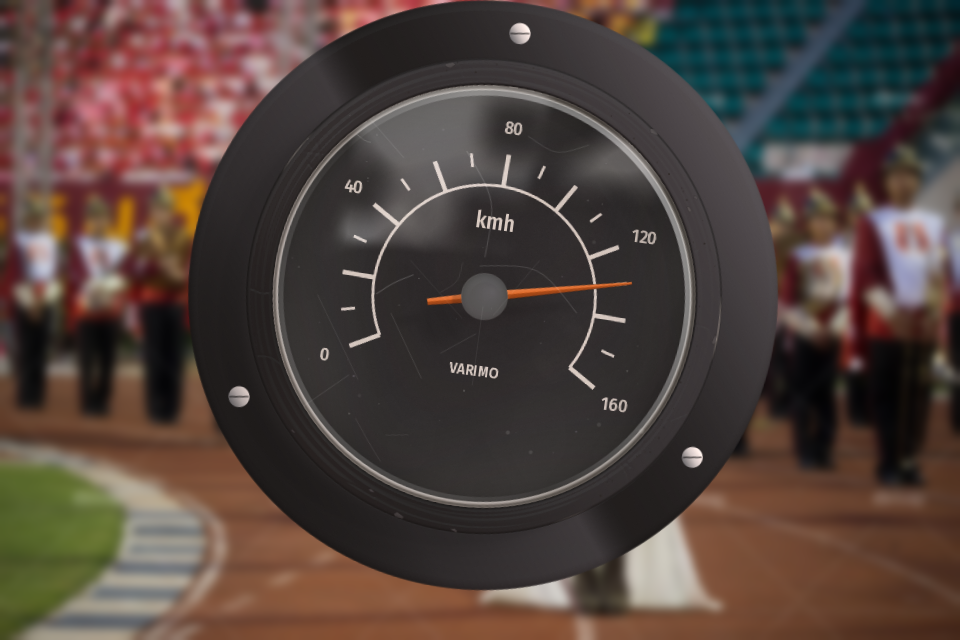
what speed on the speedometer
130 km/h
